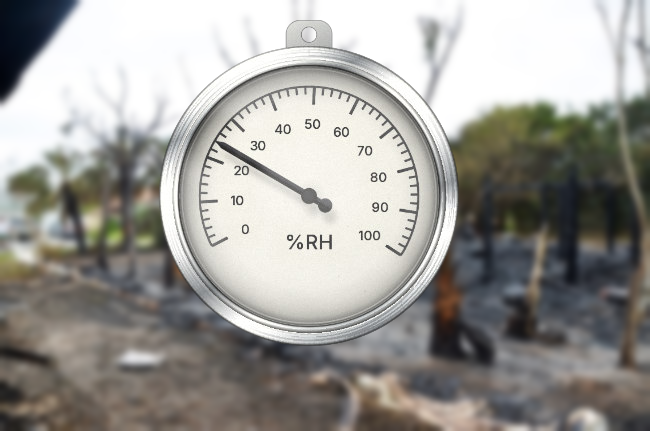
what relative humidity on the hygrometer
24 %
